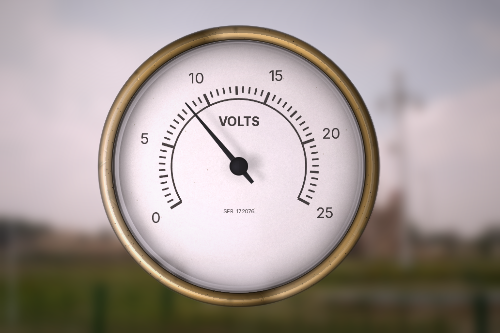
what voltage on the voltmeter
8.5 V
